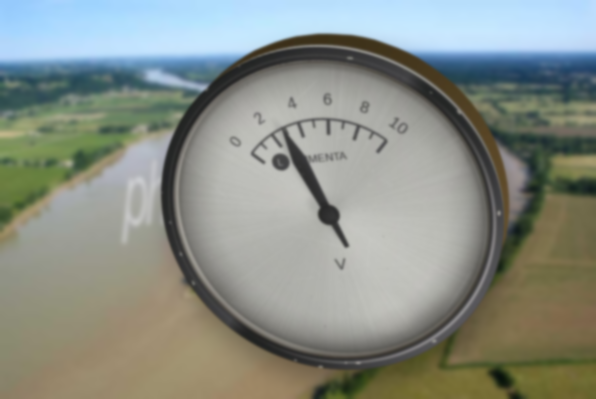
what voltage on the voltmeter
3 V
